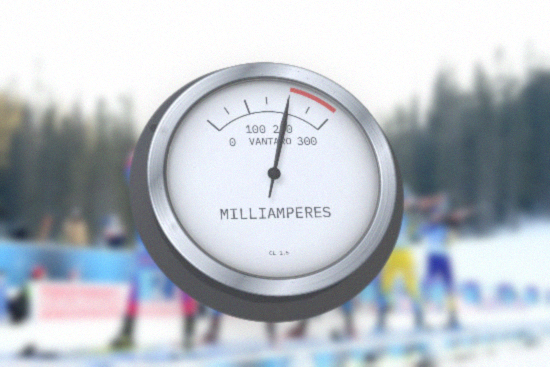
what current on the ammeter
200 mA
